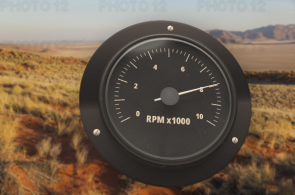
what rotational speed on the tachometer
8000 rpm
